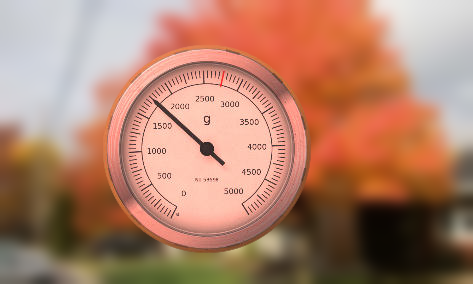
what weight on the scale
1750 g
